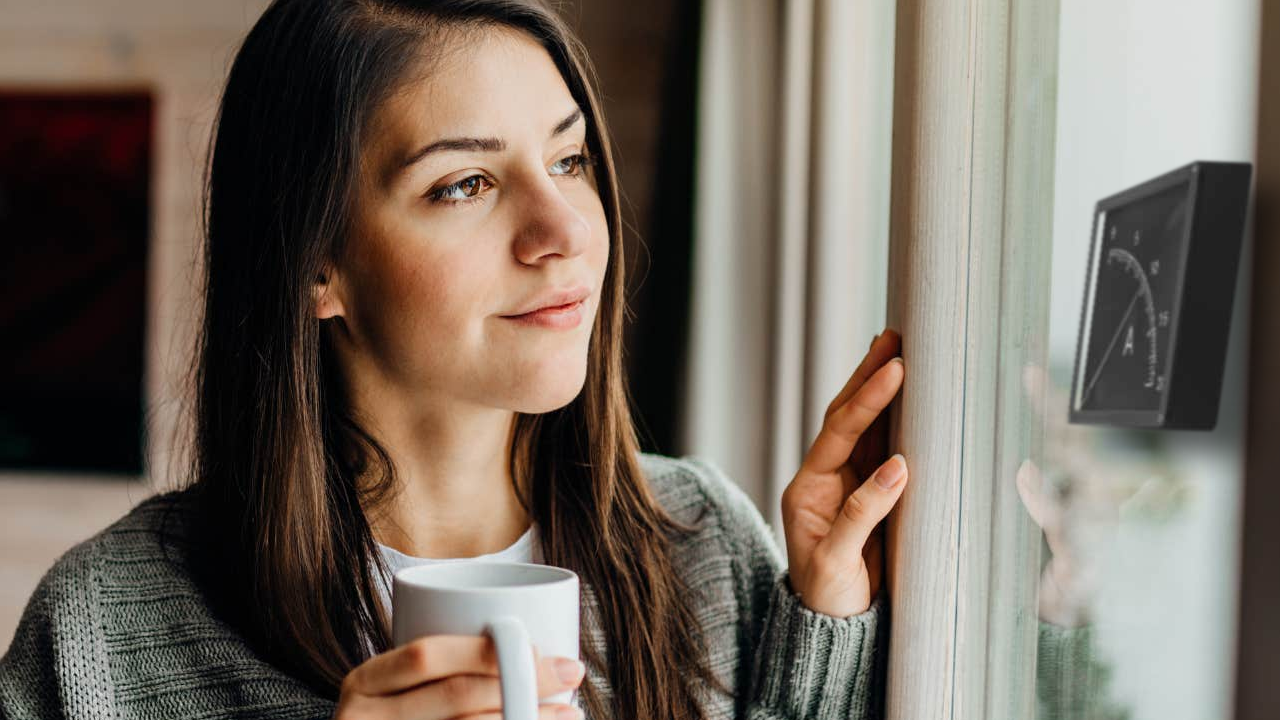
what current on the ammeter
10 A
